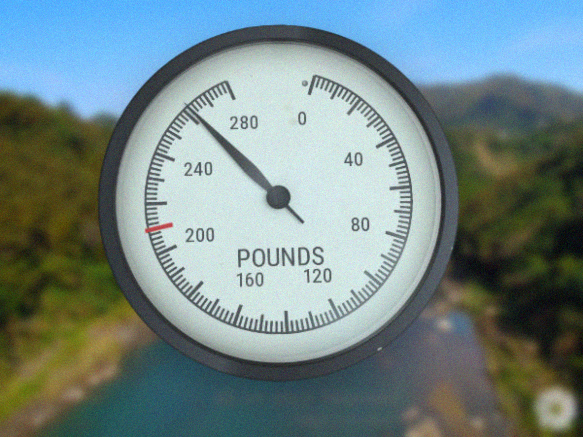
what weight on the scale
262 lb
